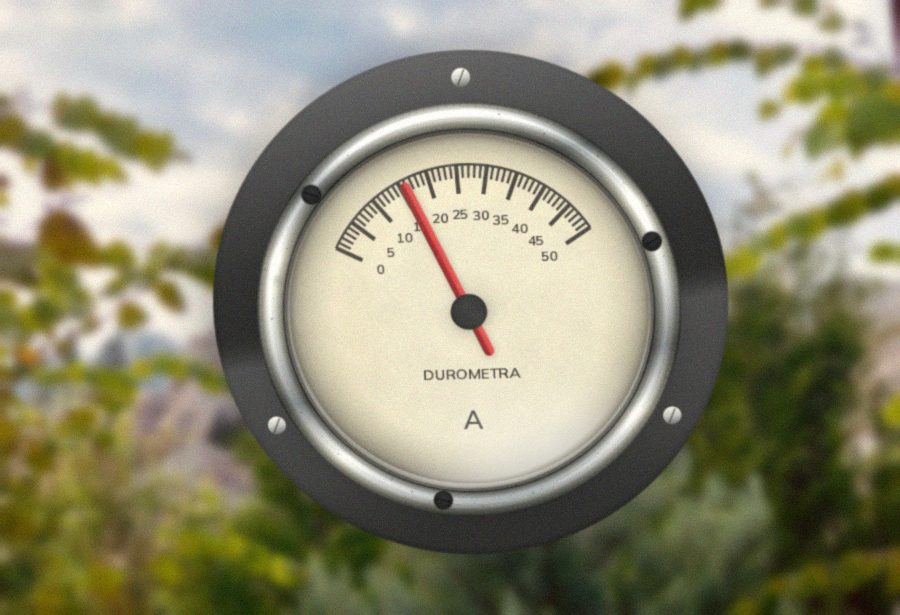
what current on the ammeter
16 A
